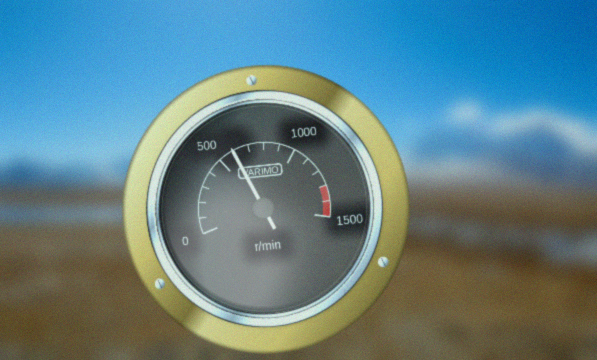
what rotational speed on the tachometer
600 rpm
